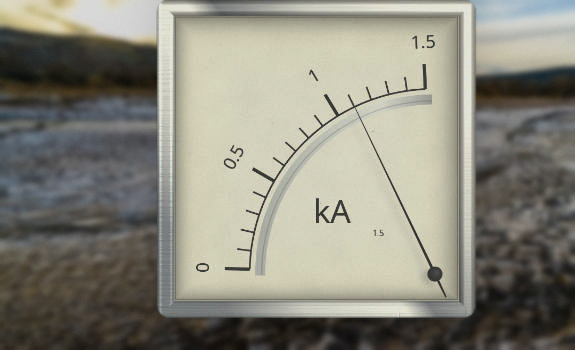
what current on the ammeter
1.1 kA
